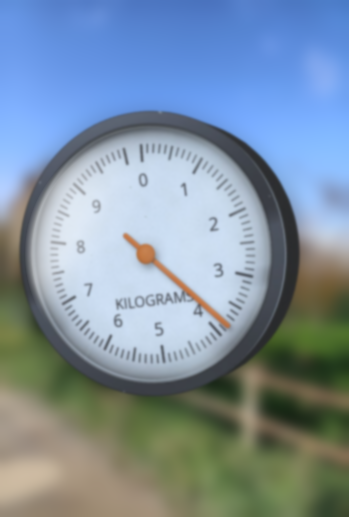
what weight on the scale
3.8 kg
